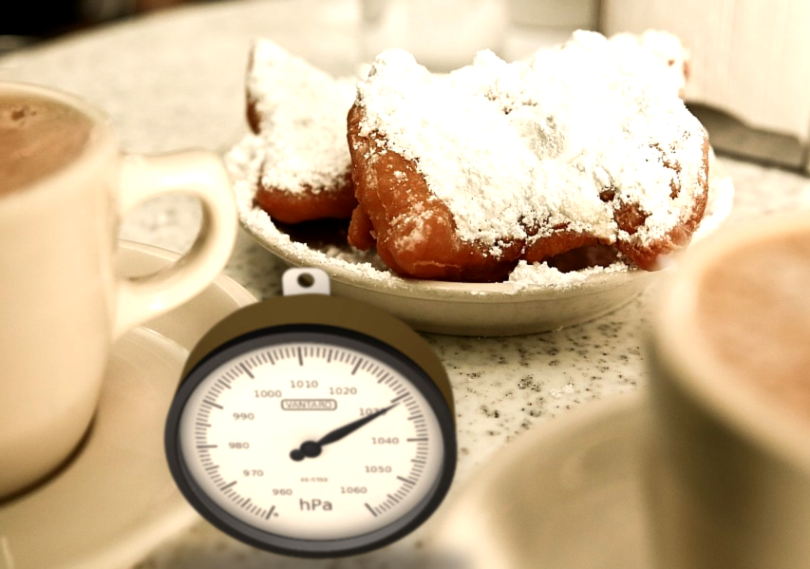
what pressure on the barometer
1030 hPa
